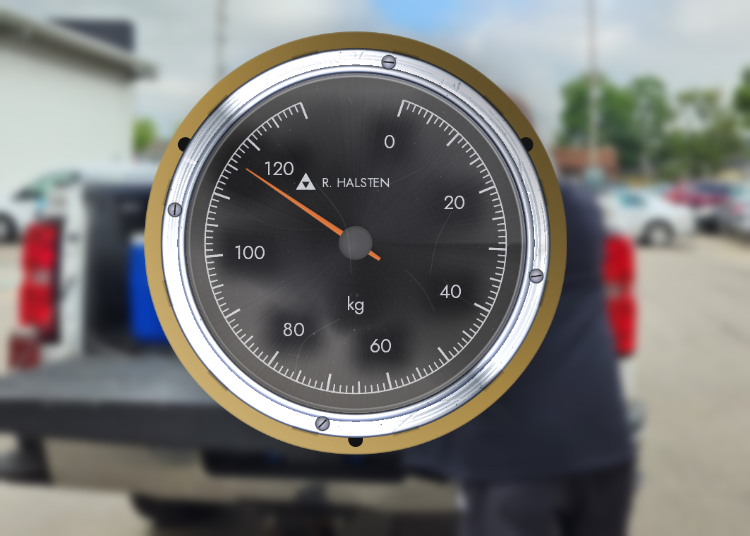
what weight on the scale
116 kg
